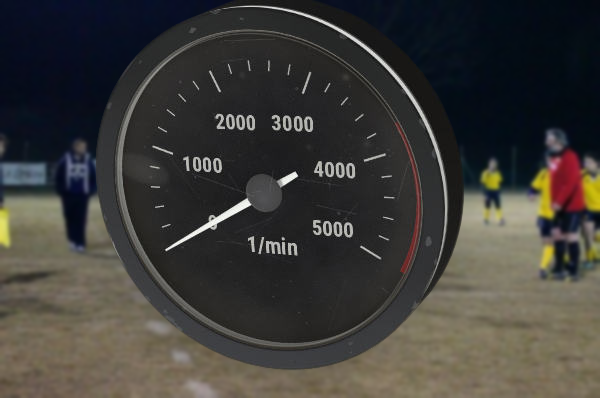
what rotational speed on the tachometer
0 rpm
